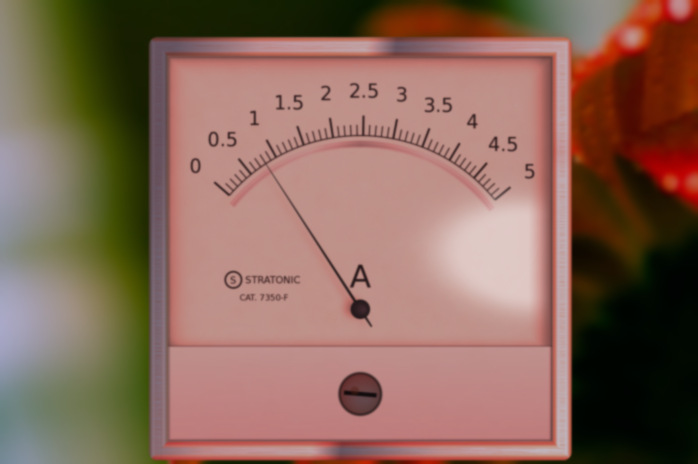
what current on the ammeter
0.8 A
